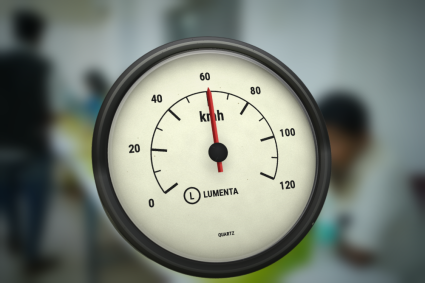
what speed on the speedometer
60 km/h
